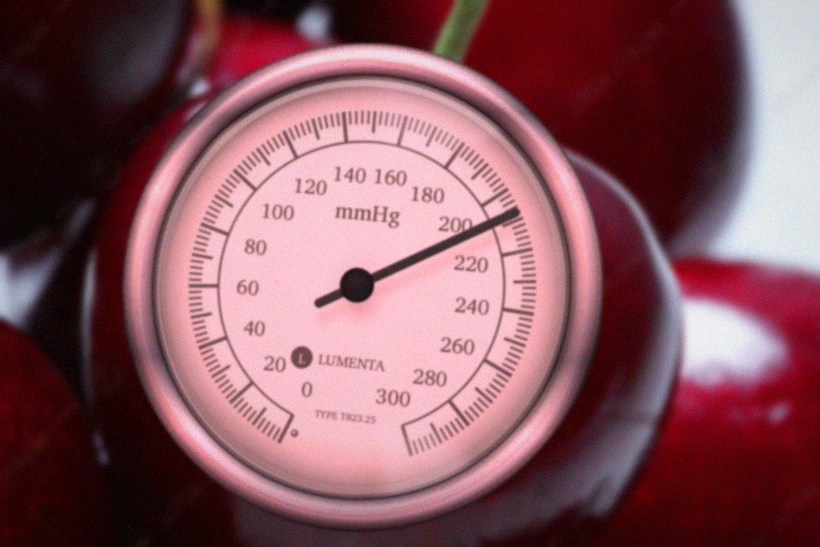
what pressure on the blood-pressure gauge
208 mmHg
